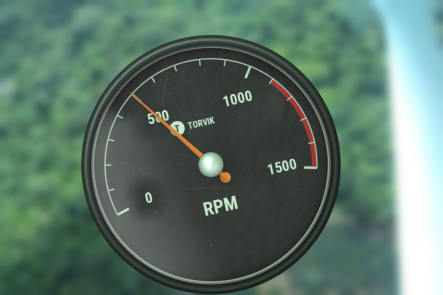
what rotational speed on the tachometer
500 rpm
